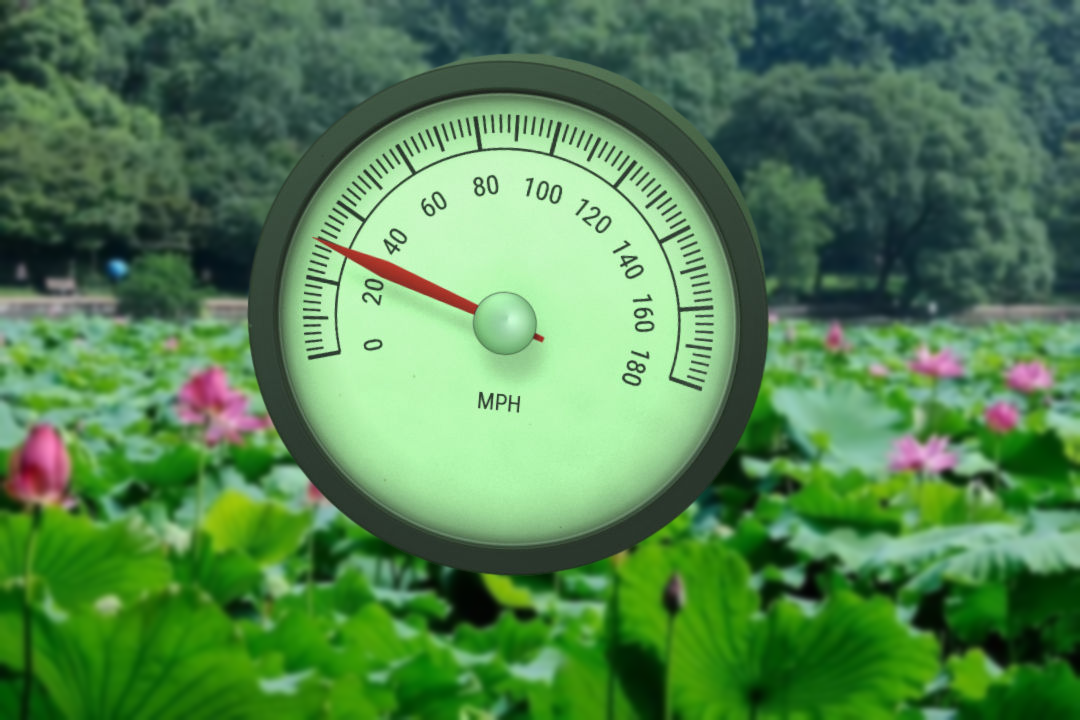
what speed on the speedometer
30 mph
